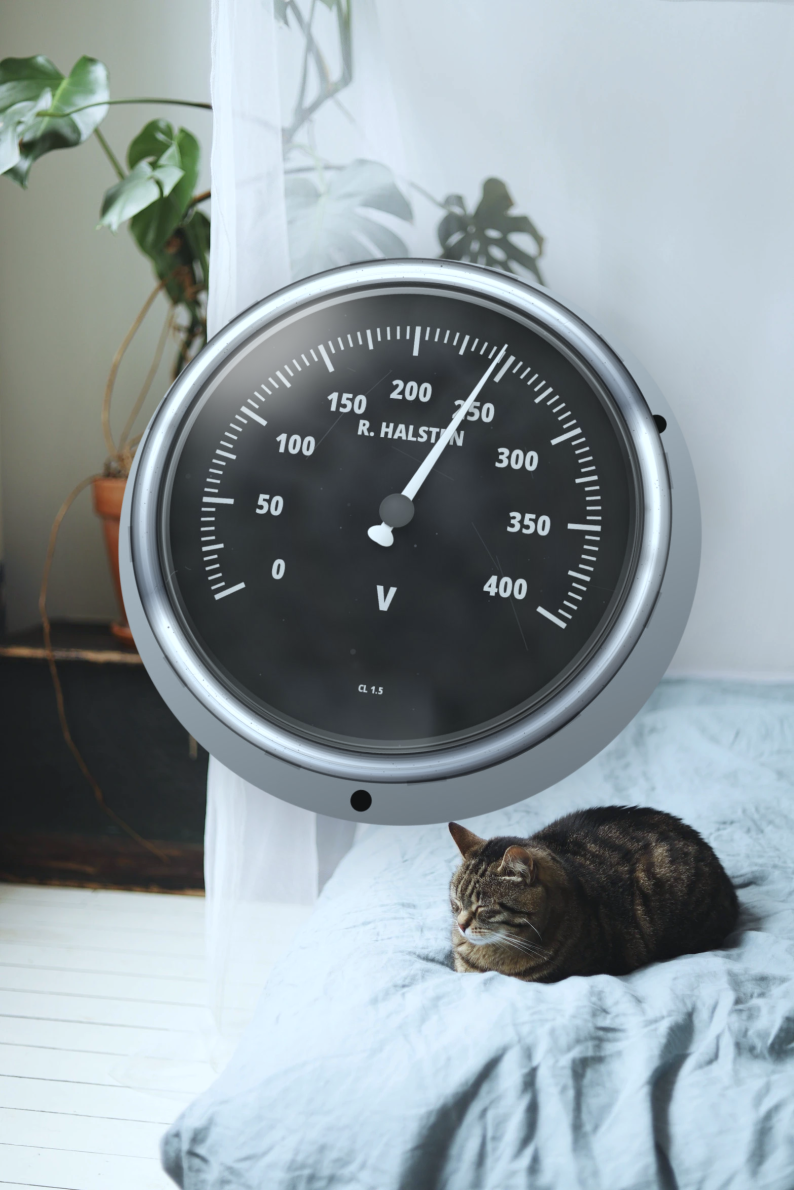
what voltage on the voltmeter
245 V
